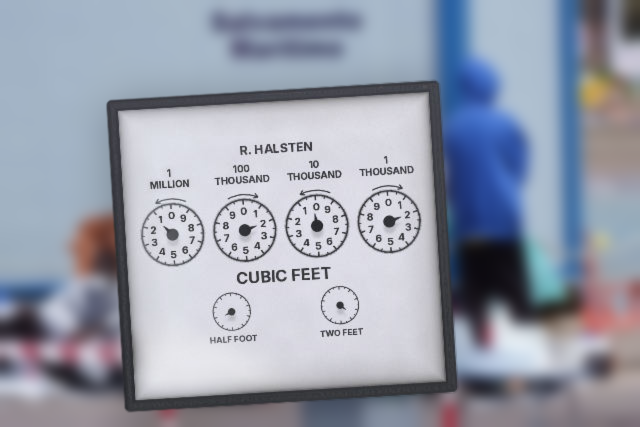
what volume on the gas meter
120200 ft³
